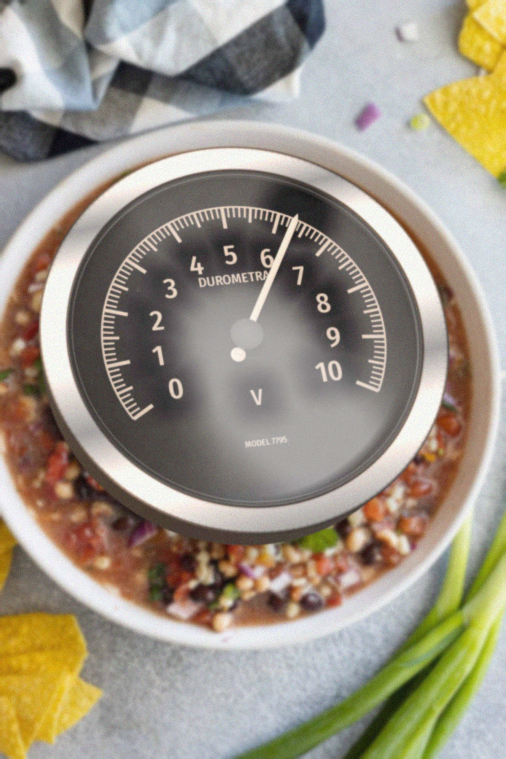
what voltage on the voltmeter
6.3 V
